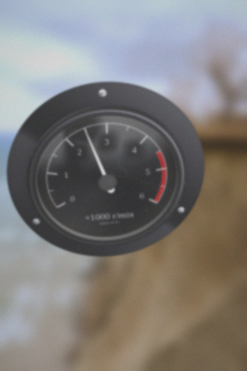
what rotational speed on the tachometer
2500 rpm
